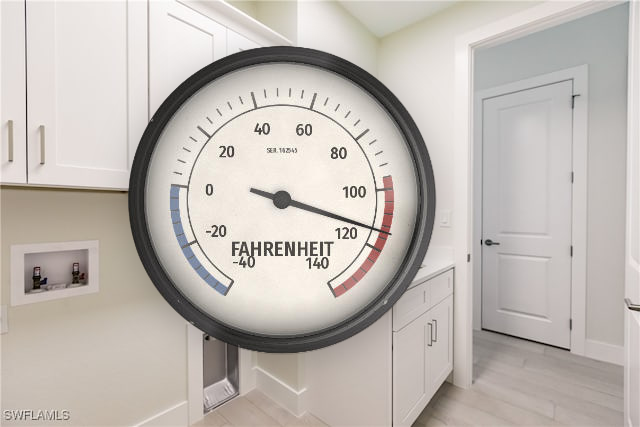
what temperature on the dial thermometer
114 °F
